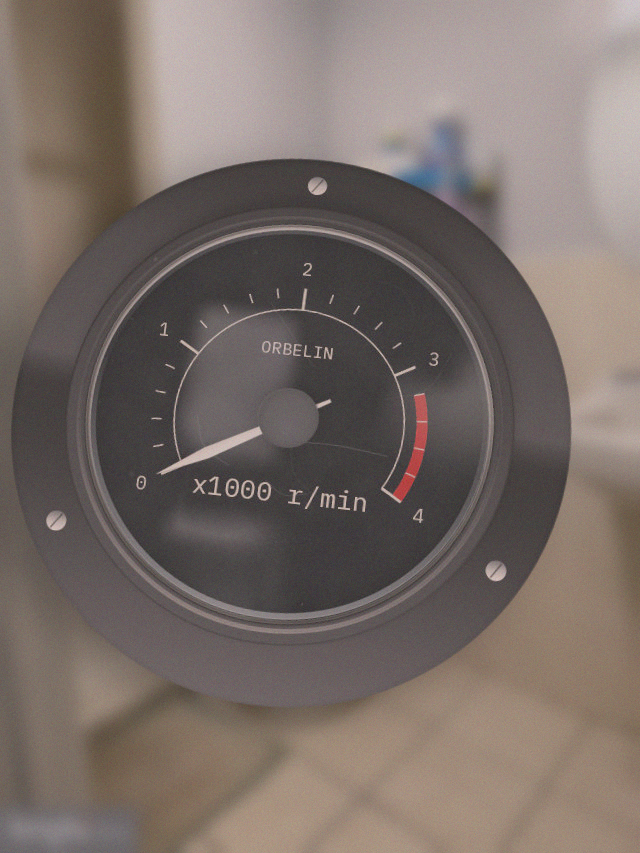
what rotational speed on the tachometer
0 rpm
